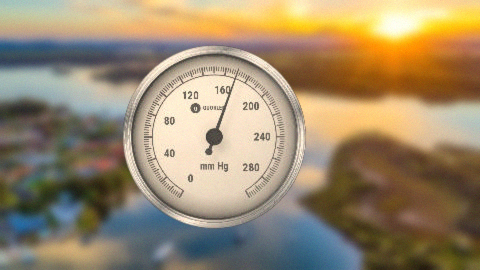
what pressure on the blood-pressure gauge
170 mmHg
